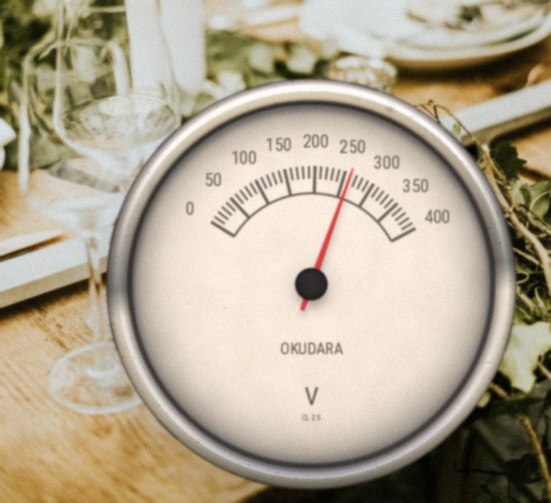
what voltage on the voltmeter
260 V
